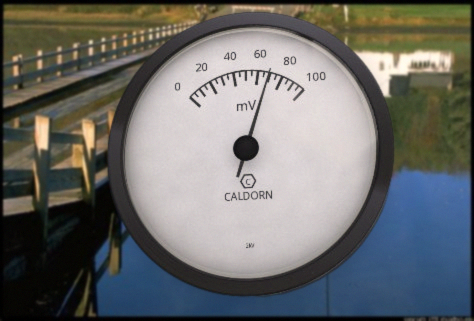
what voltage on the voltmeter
70 mV
